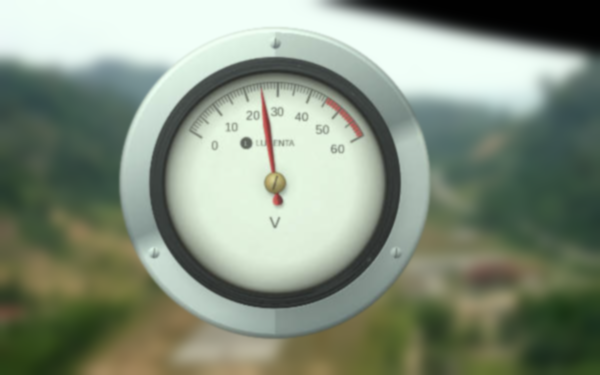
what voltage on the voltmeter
25 V
